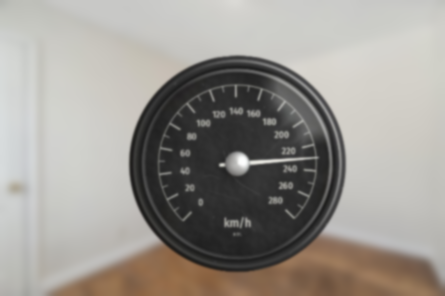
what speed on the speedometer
230 km/h
